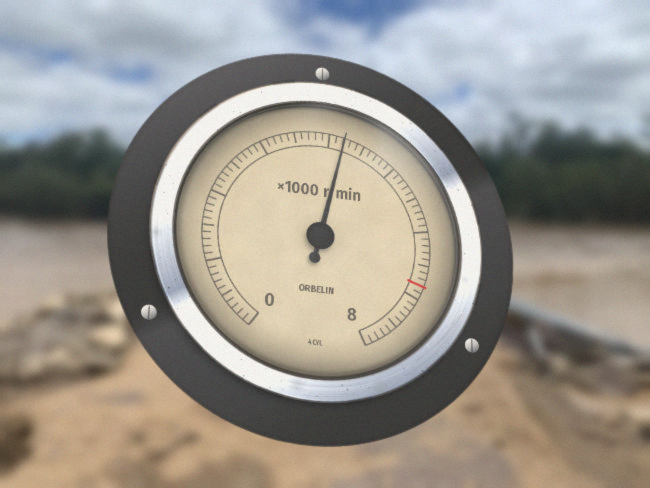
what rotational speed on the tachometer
4200 rpm
